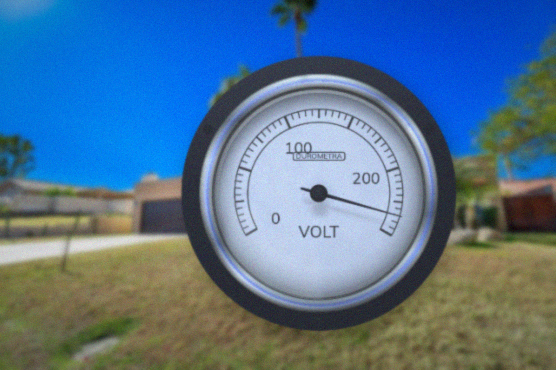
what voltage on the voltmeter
235 V
